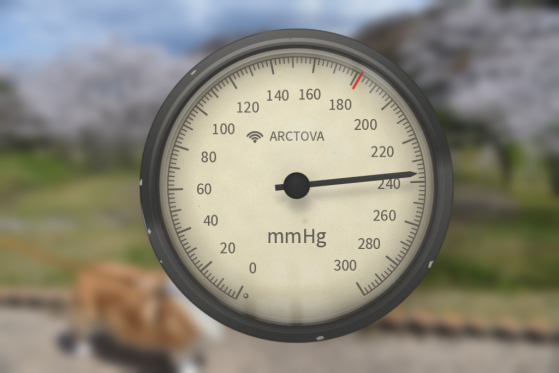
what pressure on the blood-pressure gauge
236 mmHg
